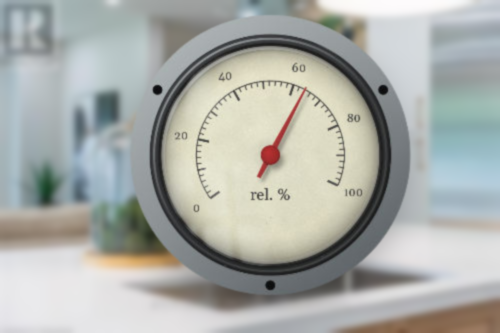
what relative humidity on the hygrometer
64 %
